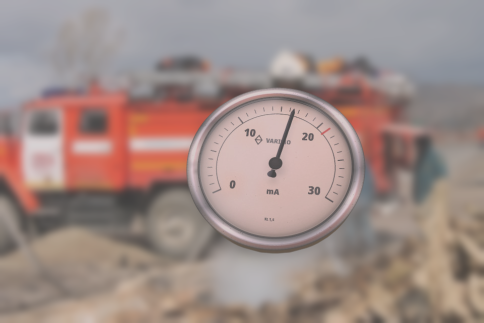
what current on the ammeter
16.5 mA
